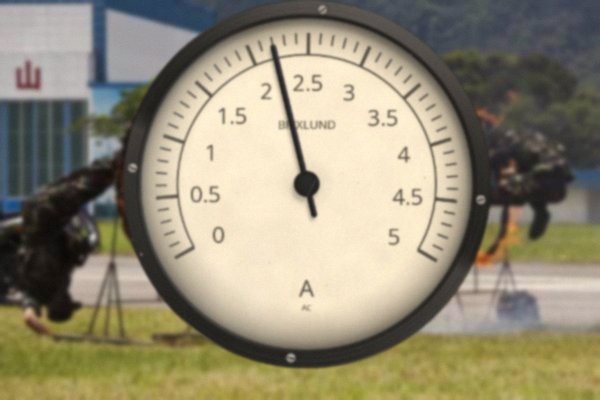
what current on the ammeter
2.2 A
